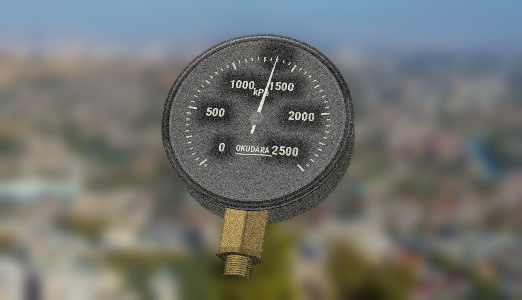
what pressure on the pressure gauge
1350 kPa
